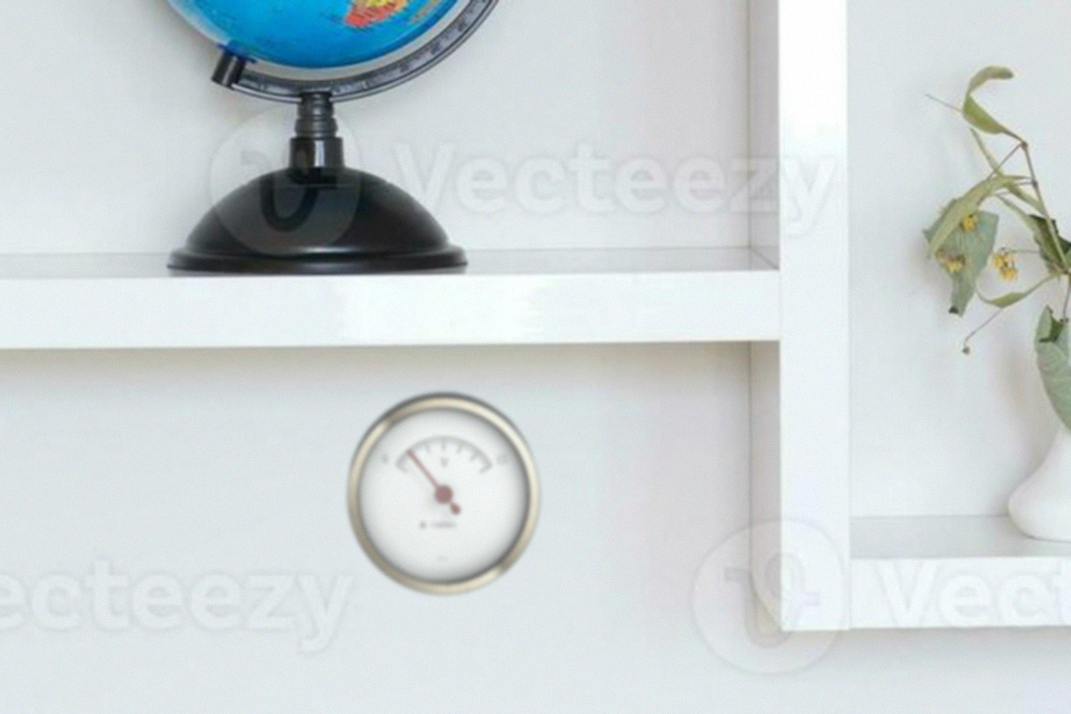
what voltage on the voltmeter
2.5 V
